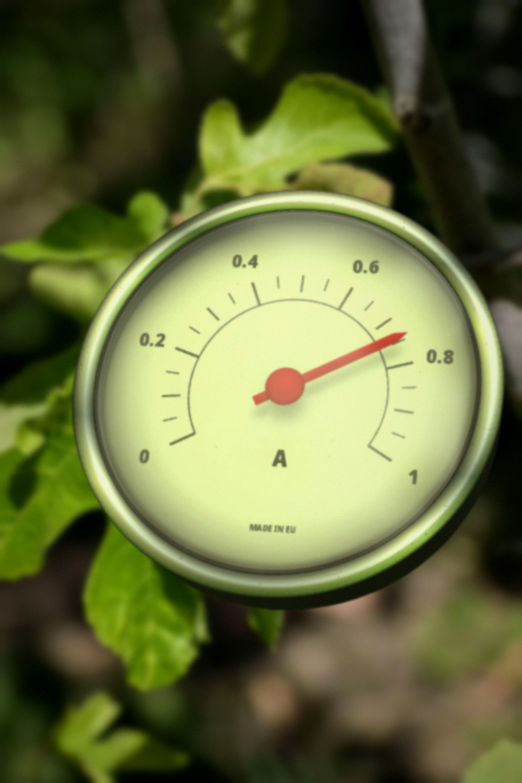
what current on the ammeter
0.75 A
